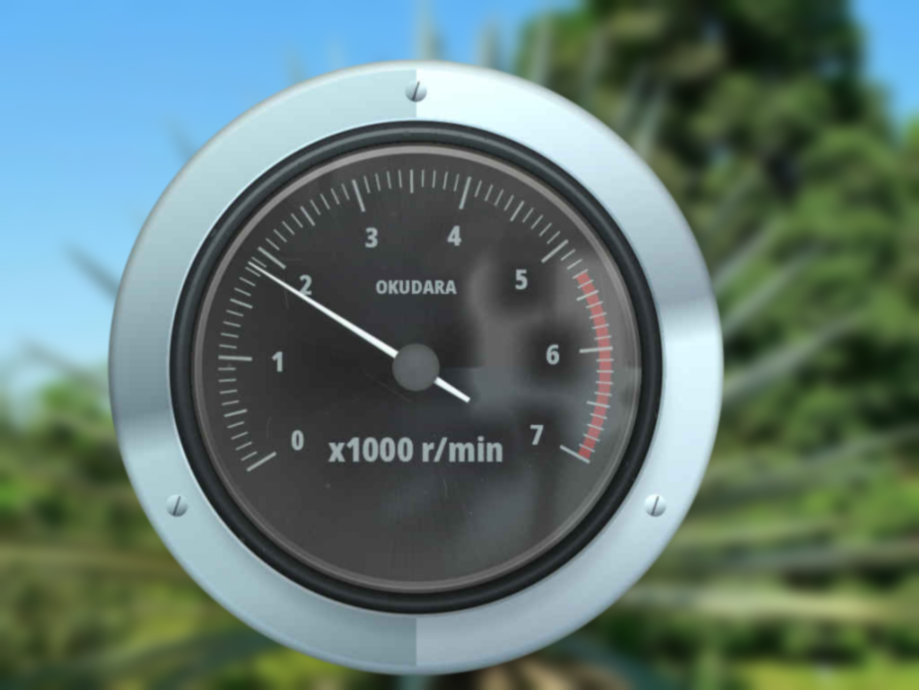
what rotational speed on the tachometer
1850 rpm
